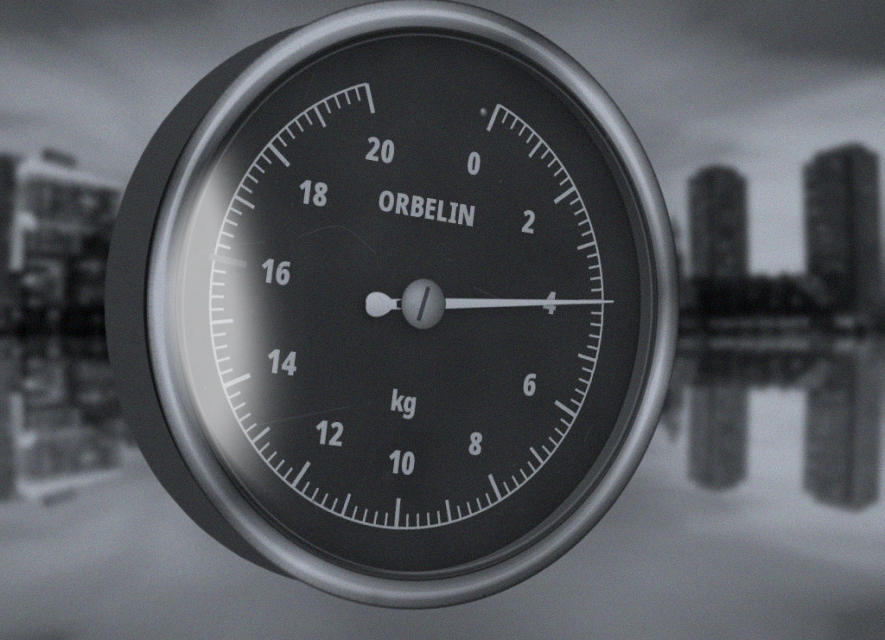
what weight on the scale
4 kg
